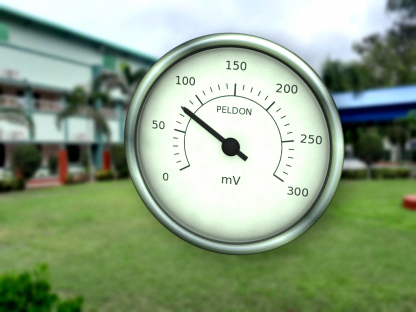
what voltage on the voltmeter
80 mV
